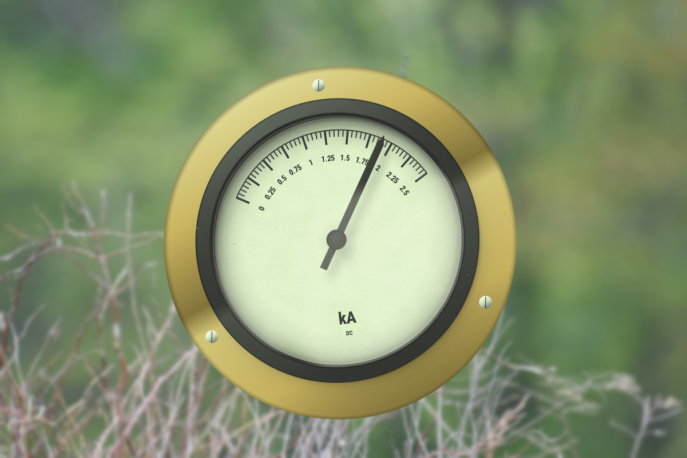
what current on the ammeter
1.9 kA
